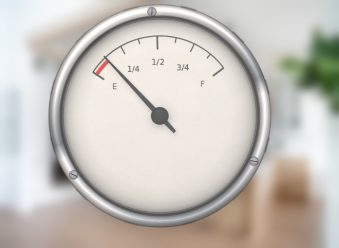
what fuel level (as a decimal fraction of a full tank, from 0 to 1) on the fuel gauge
0.125
